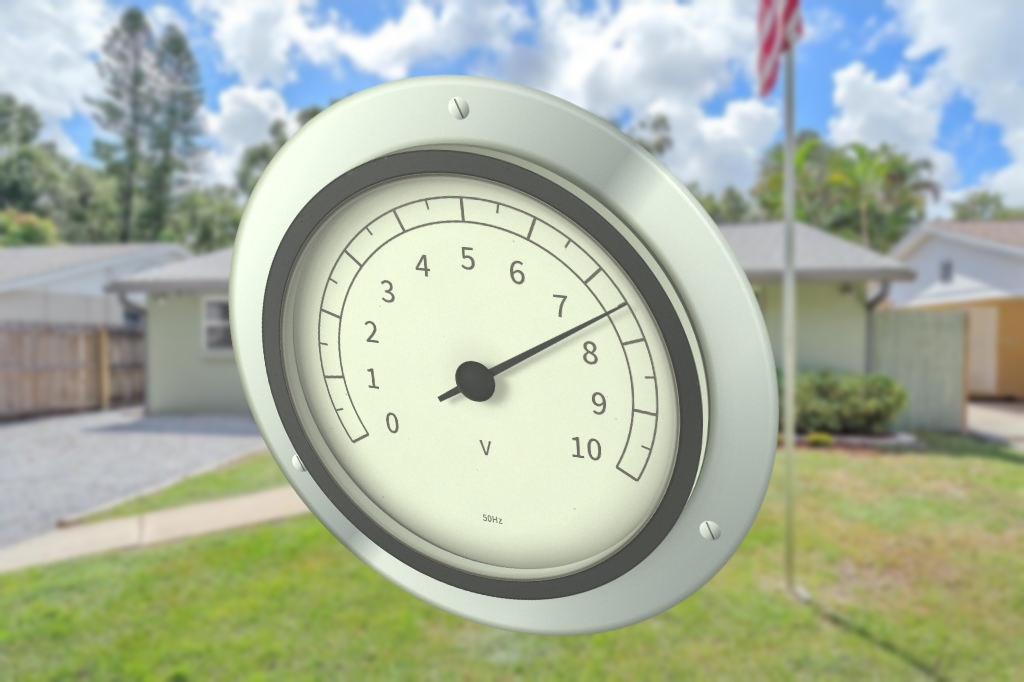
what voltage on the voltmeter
7.5 V
